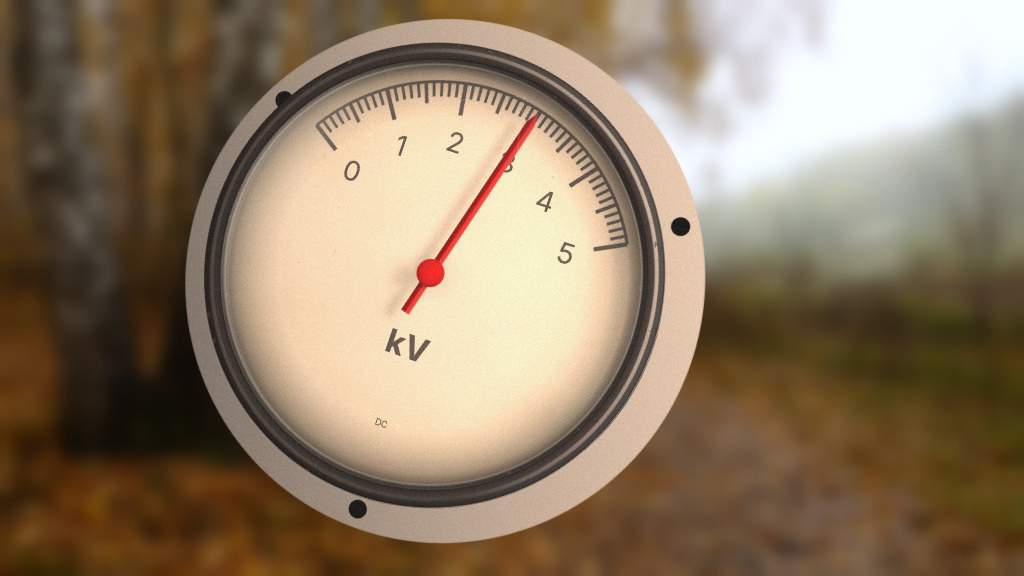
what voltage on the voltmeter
3 kV
